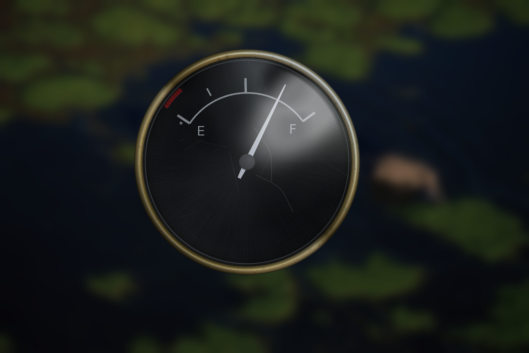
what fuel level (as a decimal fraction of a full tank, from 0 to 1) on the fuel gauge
0.75
